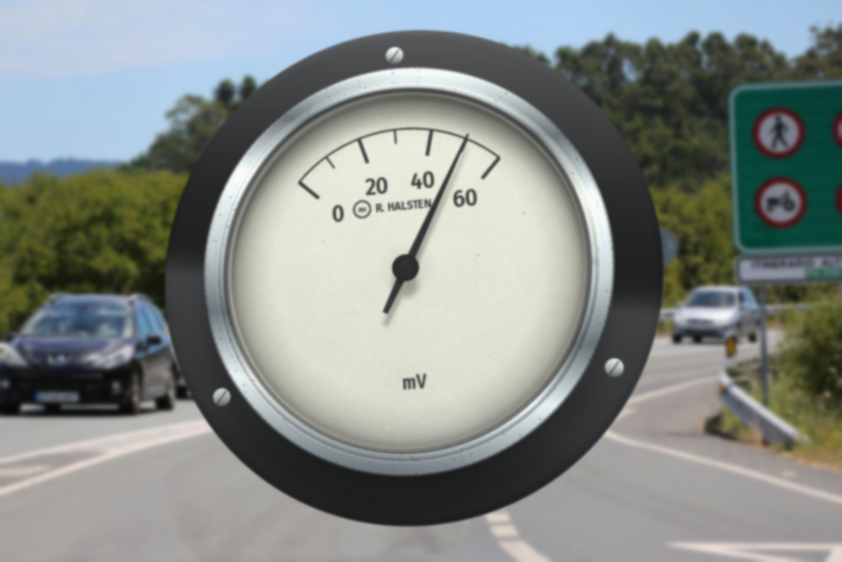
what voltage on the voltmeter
50 mV
